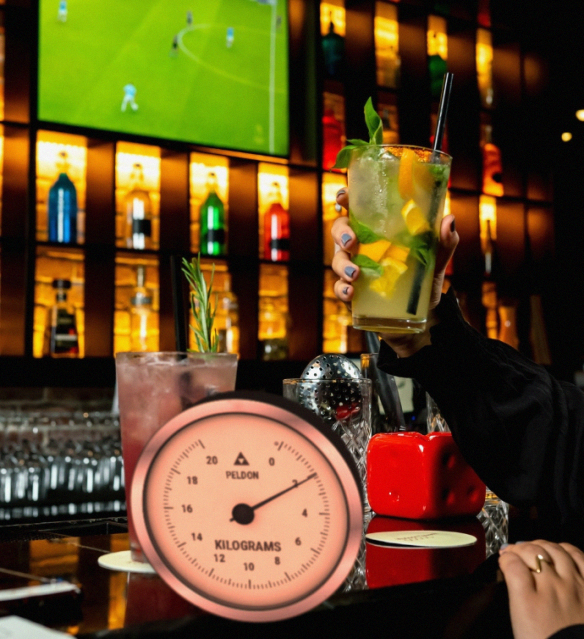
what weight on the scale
2 kg
